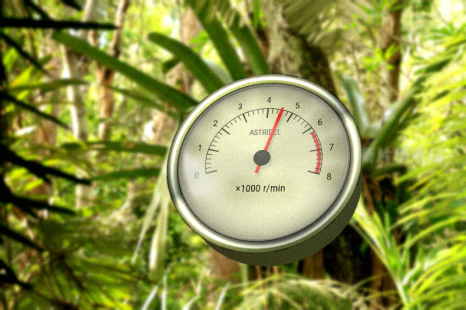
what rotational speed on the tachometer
4600 rpm
